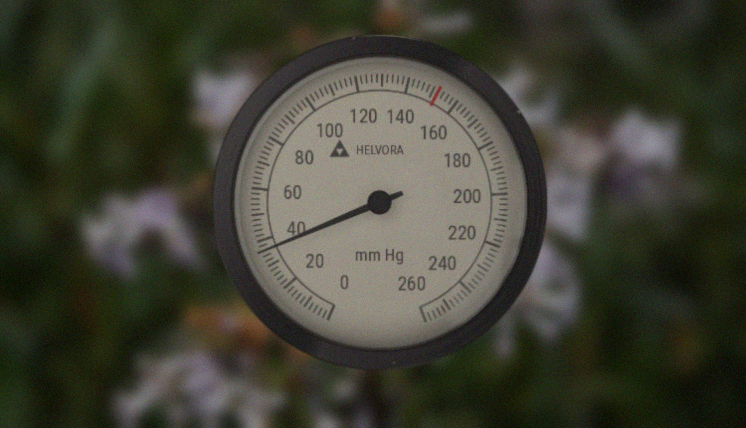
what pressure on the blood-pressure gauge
36 mmHg
